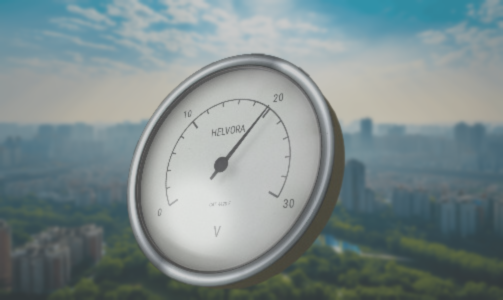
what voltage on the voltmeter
20 V
